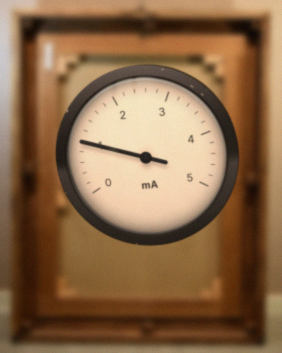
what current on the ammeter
1 mA
